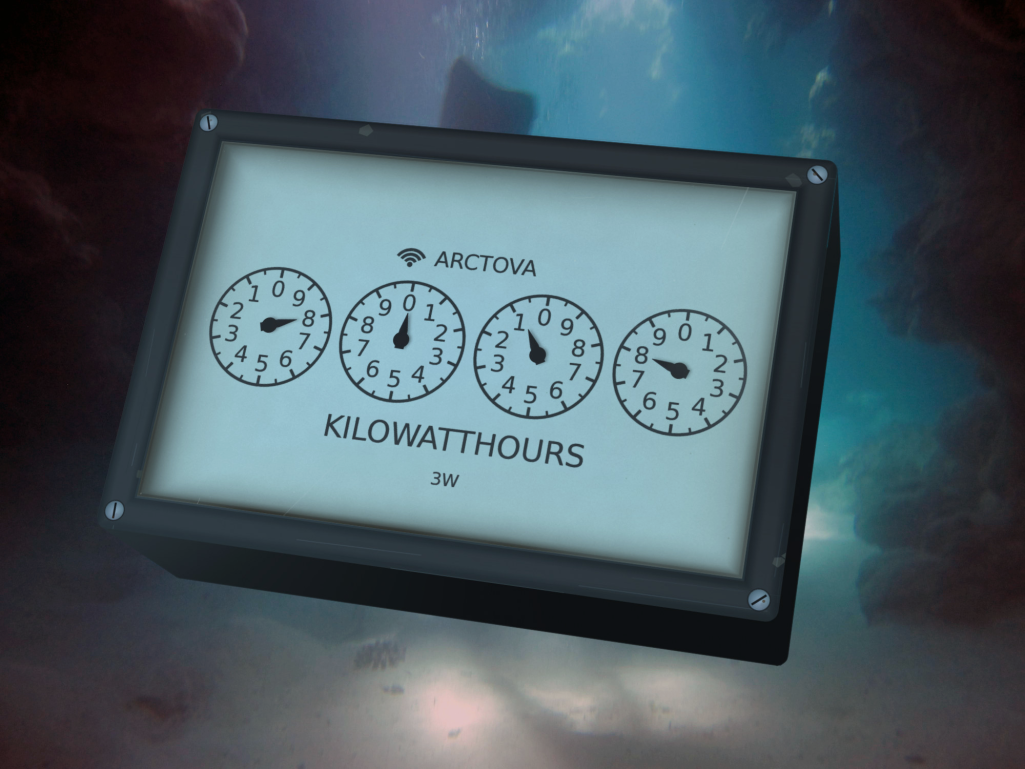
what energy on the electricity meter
8008 kWh
